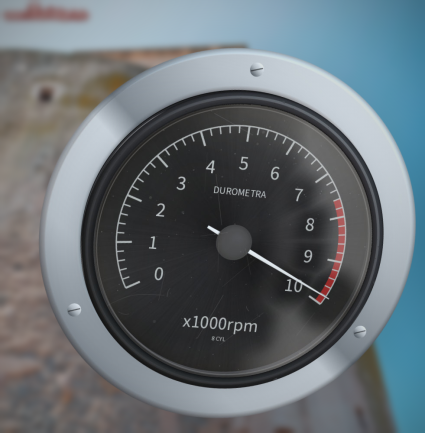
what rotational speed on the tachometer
9800 rpm
